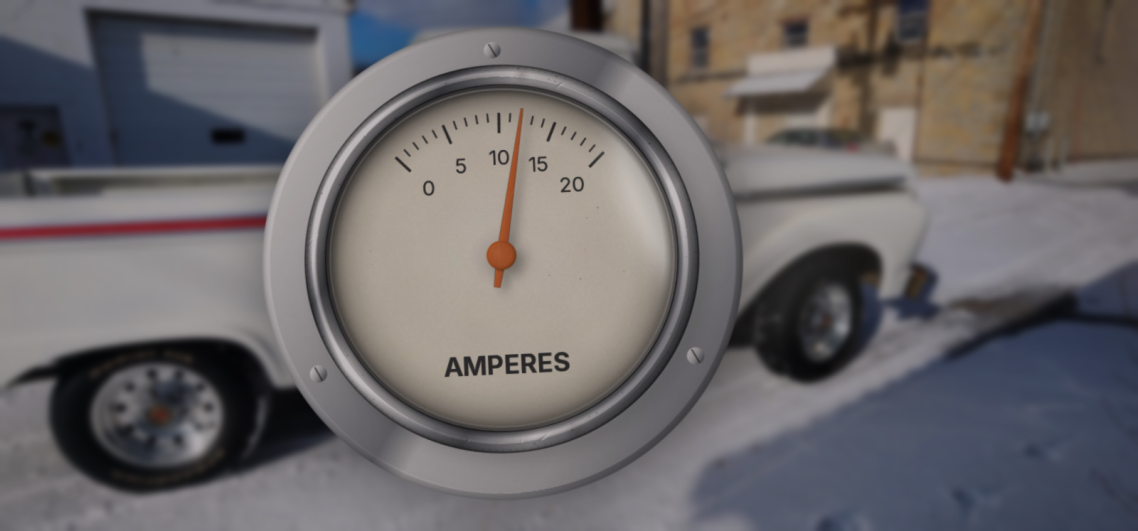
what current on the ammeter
12 A
